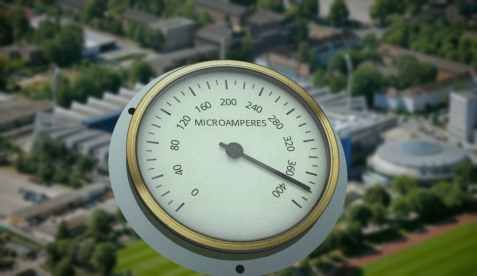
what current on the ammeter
380 µA
